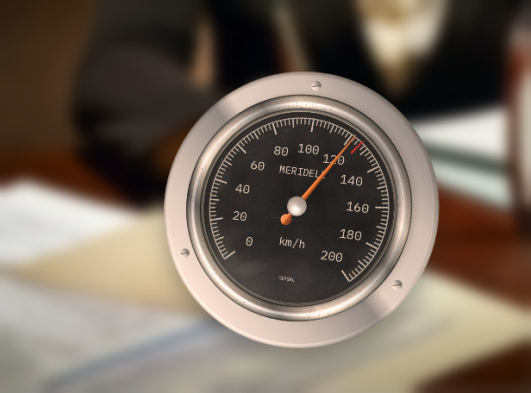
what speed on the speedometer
122 km/h
